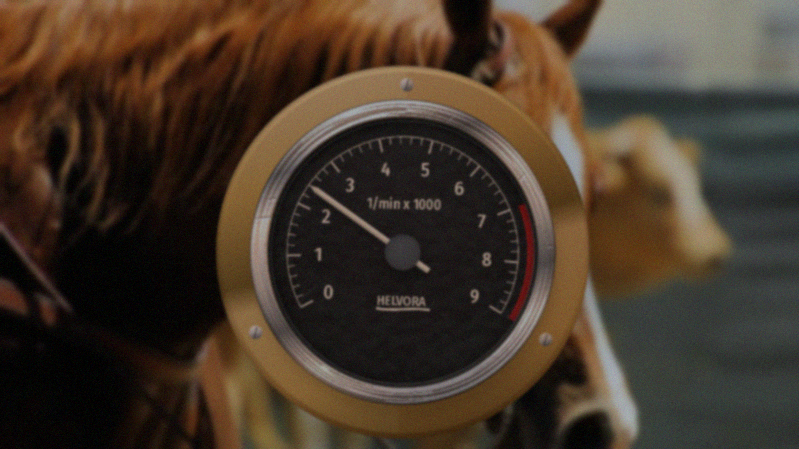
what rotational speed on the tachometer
2400 rpm
